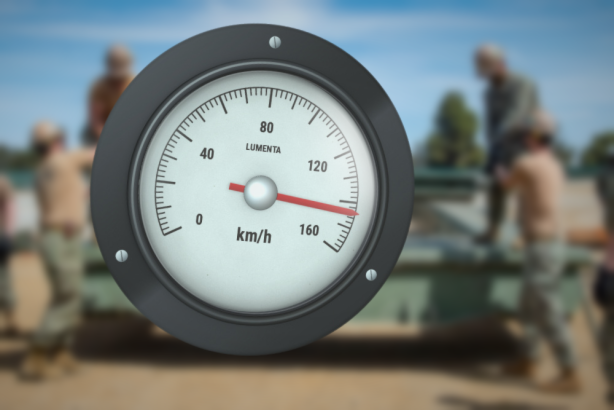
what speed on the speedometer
144 km/h
